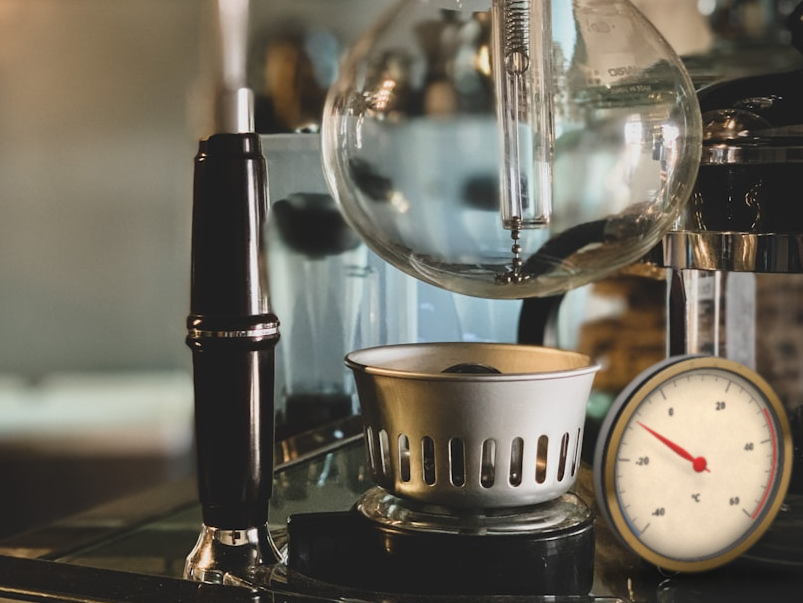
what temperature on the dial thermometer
-10 °C
